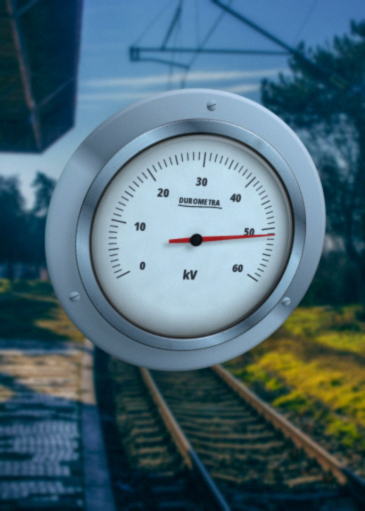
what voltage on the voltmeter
51 kV
